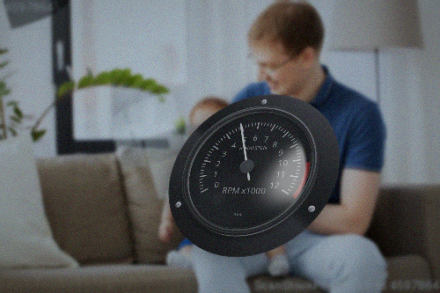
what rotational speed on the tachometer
5000 rpm
